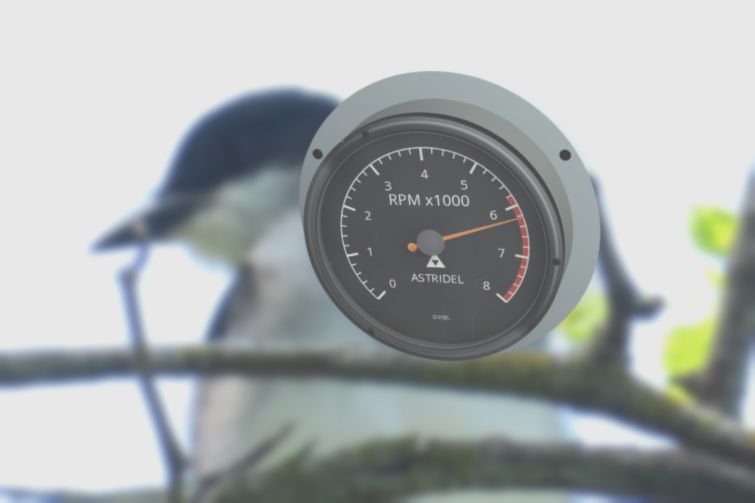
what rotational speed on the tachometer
6200 rpm
